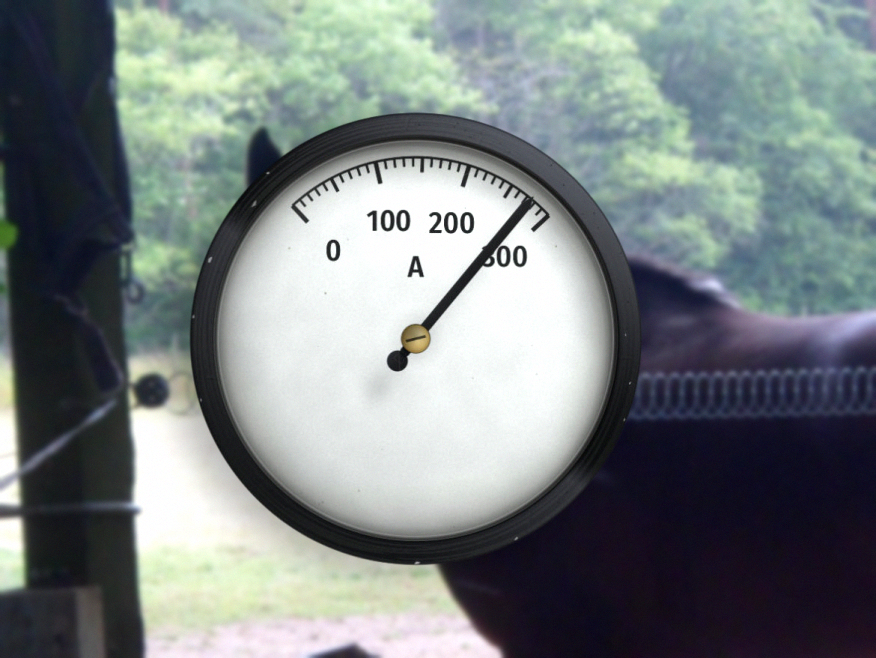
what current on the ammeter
275 A
